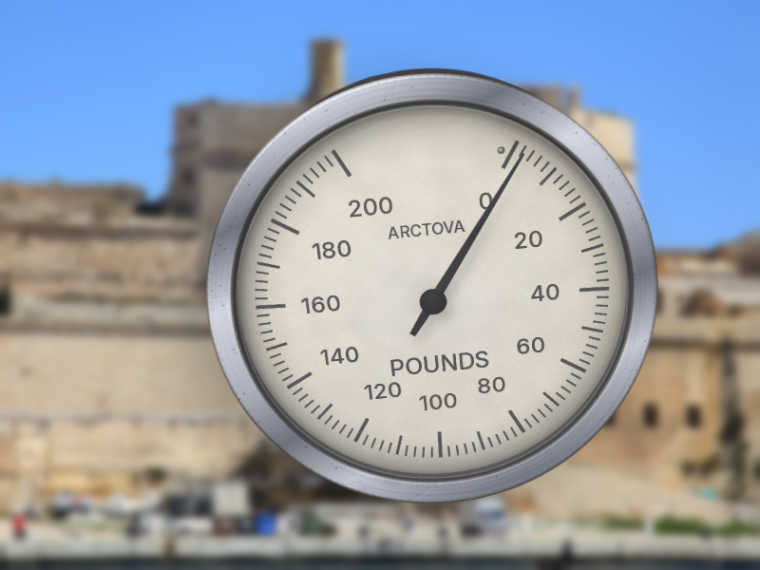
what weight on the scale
2 lb
